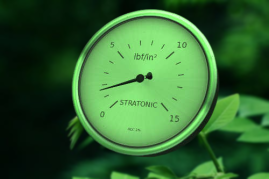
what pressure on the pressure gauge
1.5 psi
